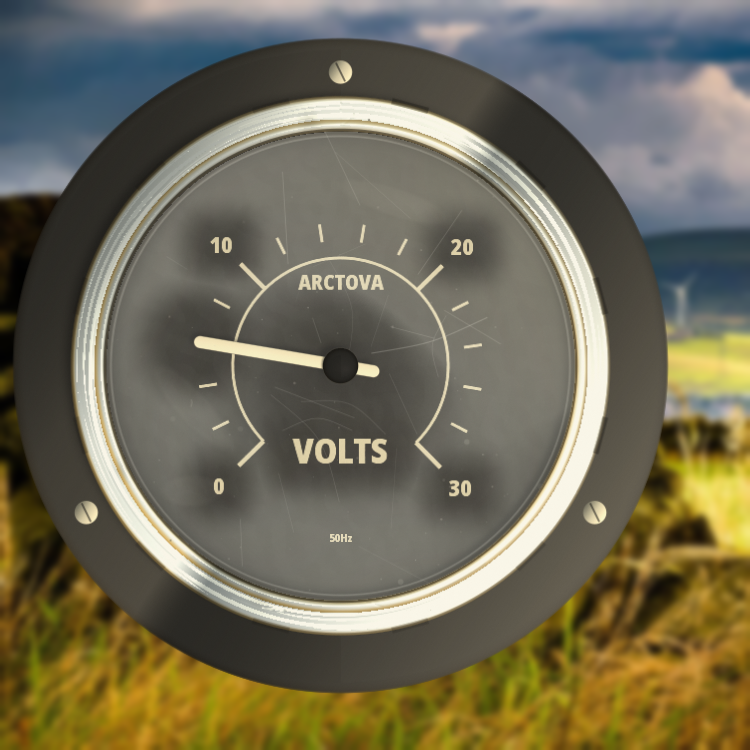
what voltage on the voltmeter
6 V
